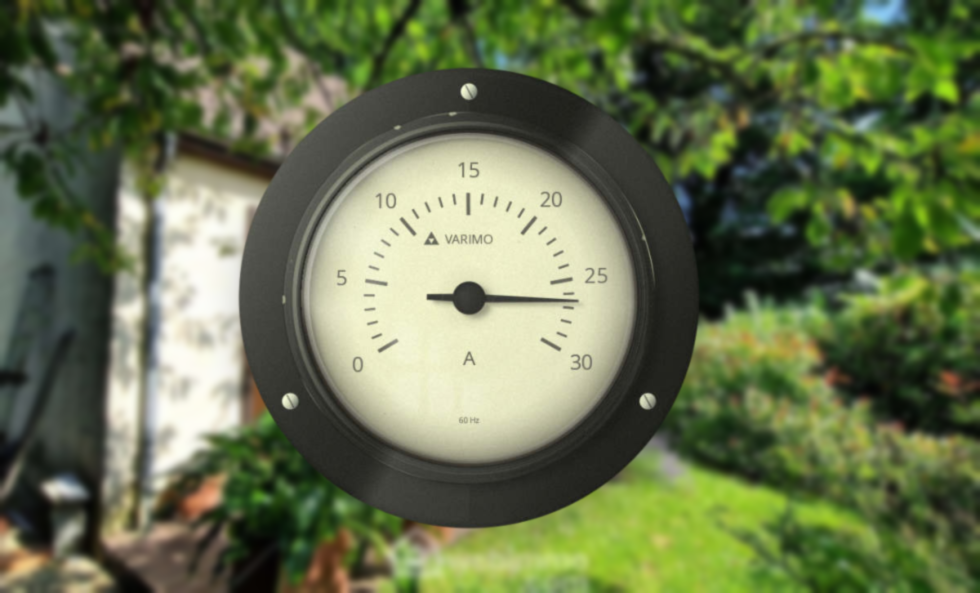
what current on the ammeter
26.5 A
